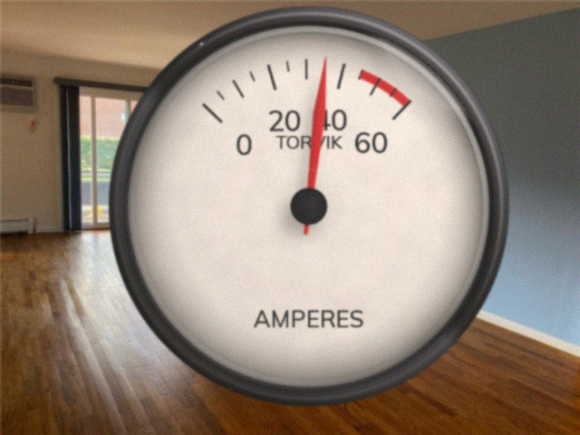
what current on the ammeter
35 A
